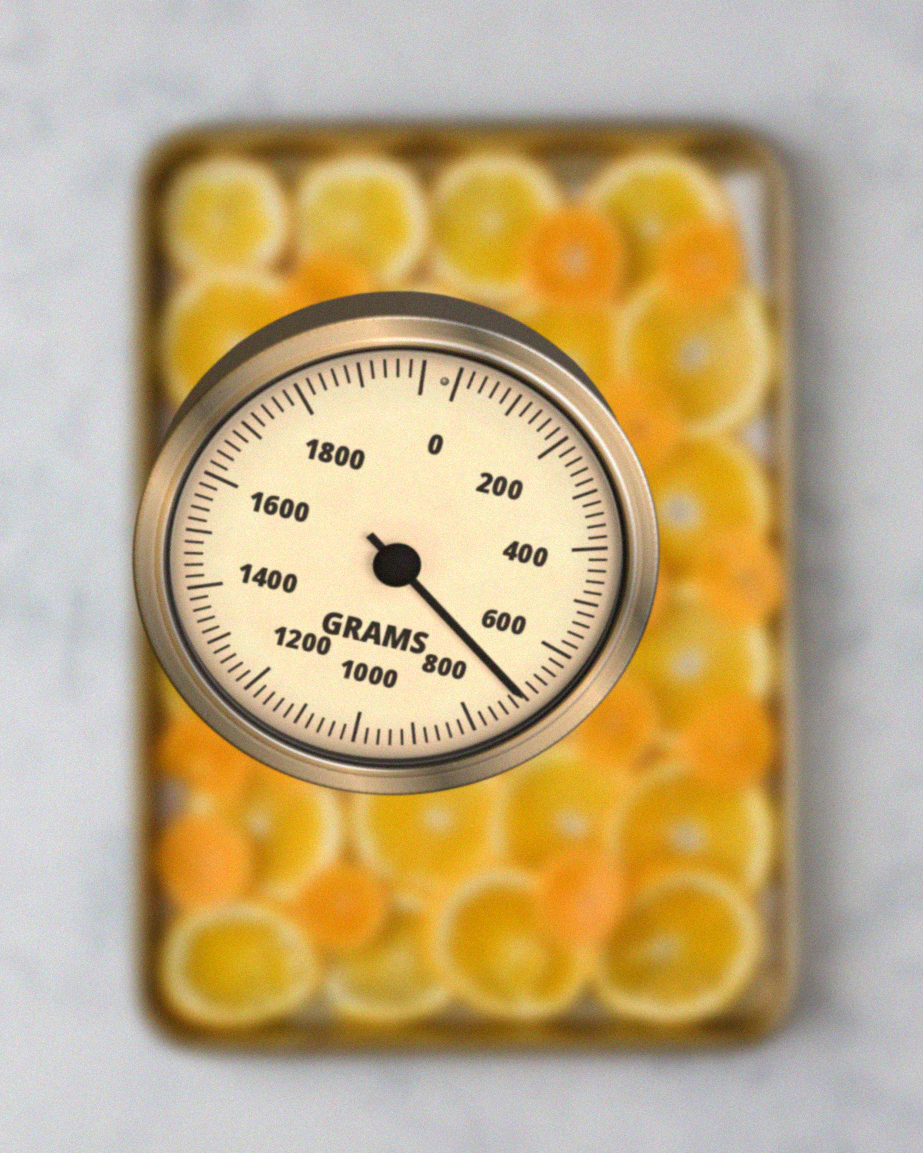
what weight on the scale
700 g
